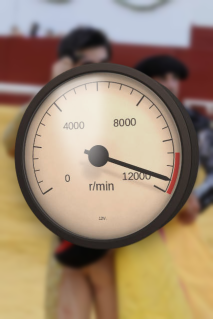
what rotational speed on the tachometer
11500 rpm
